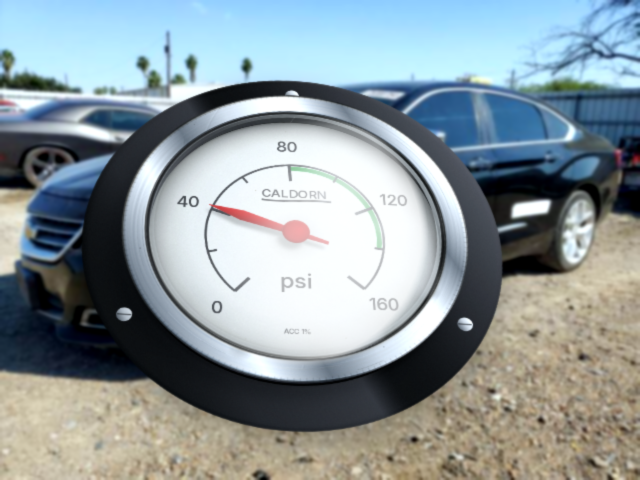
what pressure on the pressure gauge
40 psi
